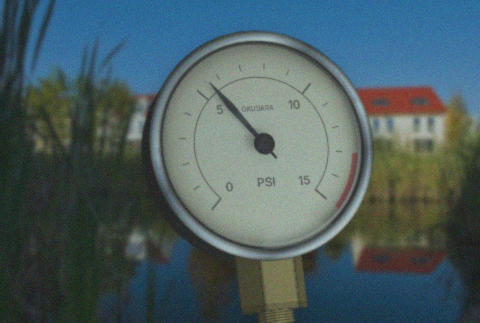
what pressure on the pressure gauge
5.5 psi
